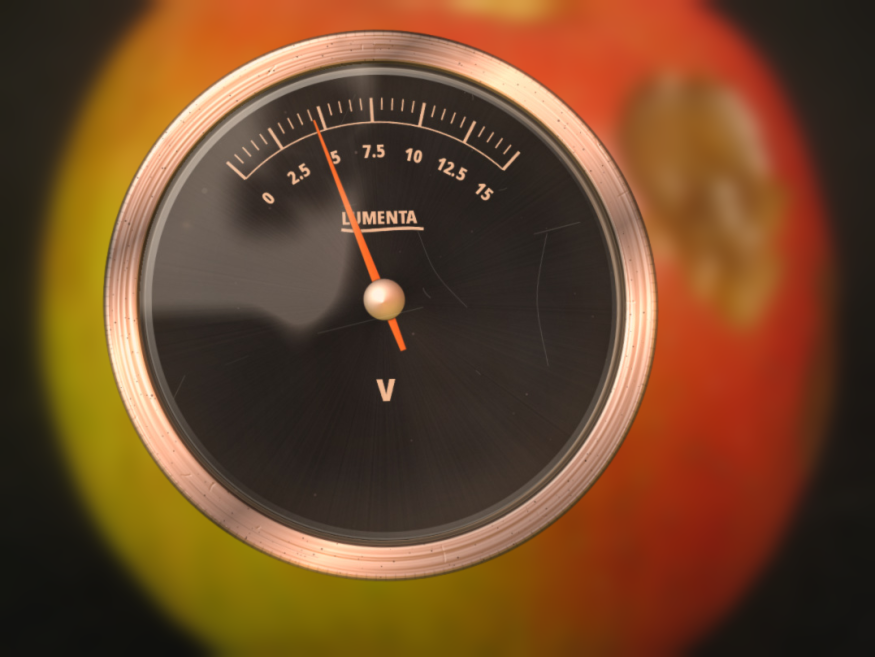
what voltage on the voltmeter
4.5 V
